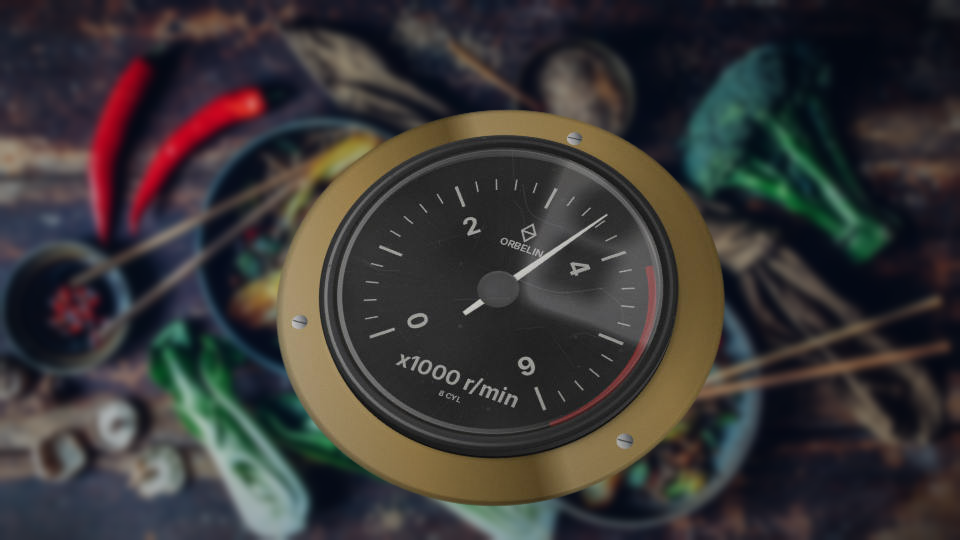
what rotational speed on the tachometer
3600 rpm
